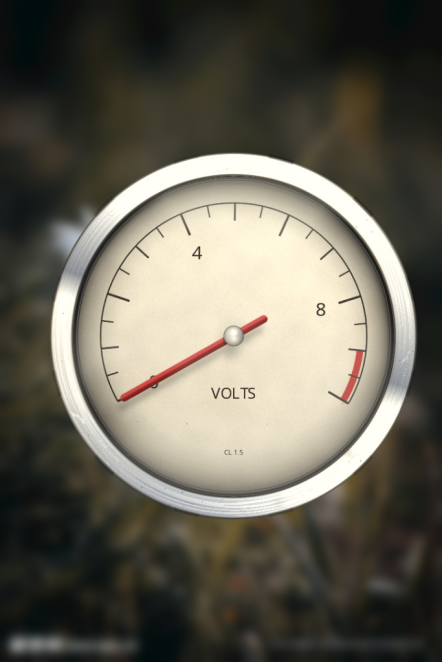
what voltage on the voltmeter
0 V
